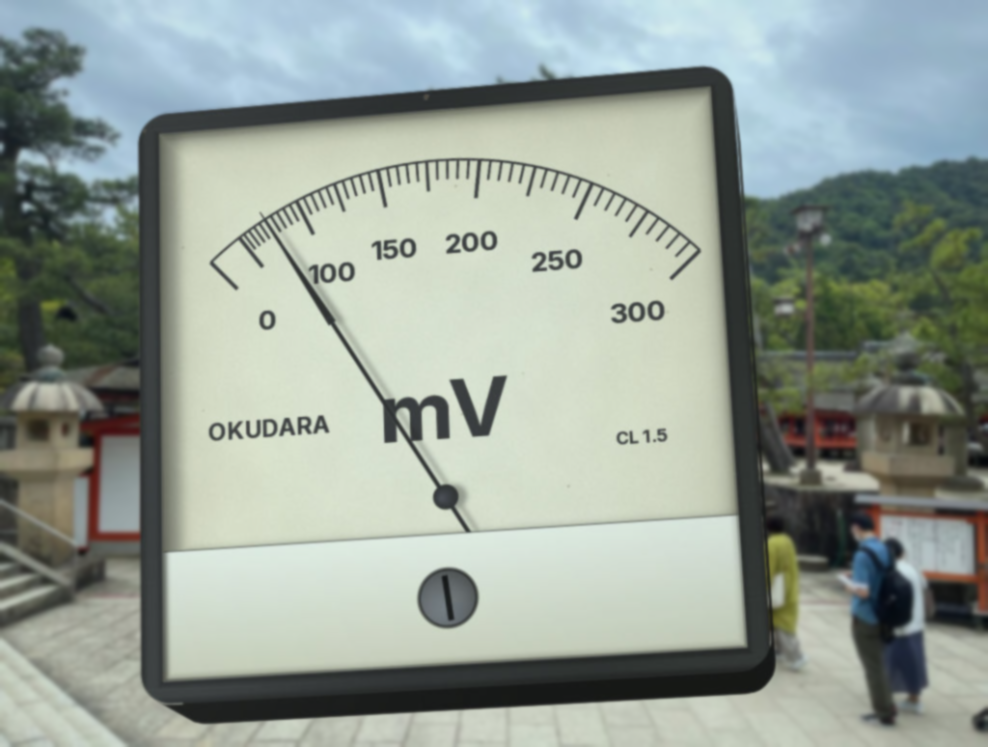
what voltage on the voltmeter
75 mV
